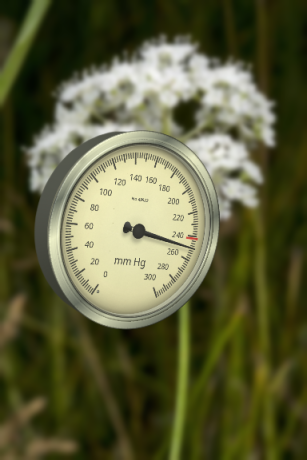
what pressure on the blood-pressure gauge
250 mmHg
